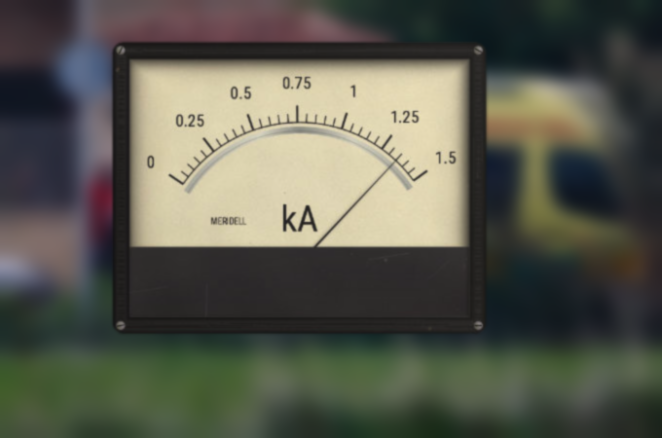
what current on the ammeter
1.35 kA
